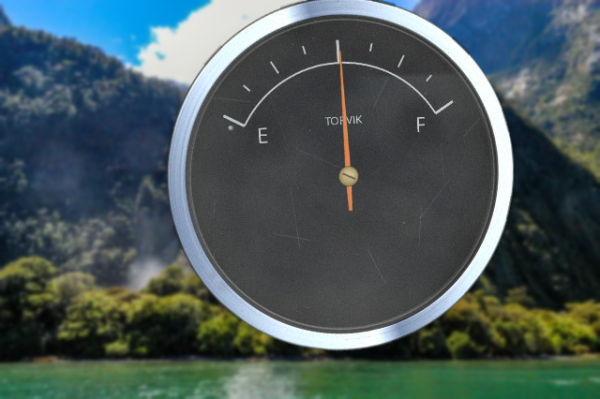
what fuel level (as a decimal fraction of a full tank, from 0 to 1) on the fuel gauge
0.5
